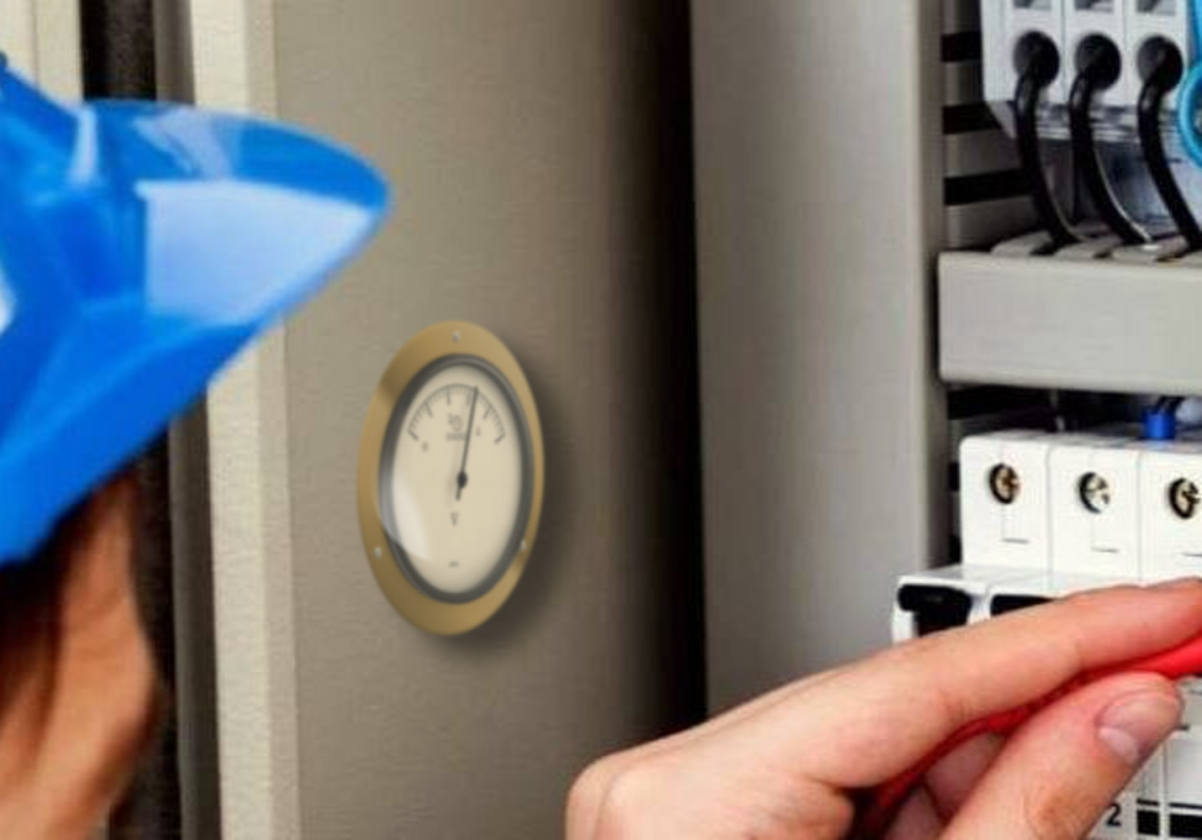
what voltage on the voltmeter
3 V
